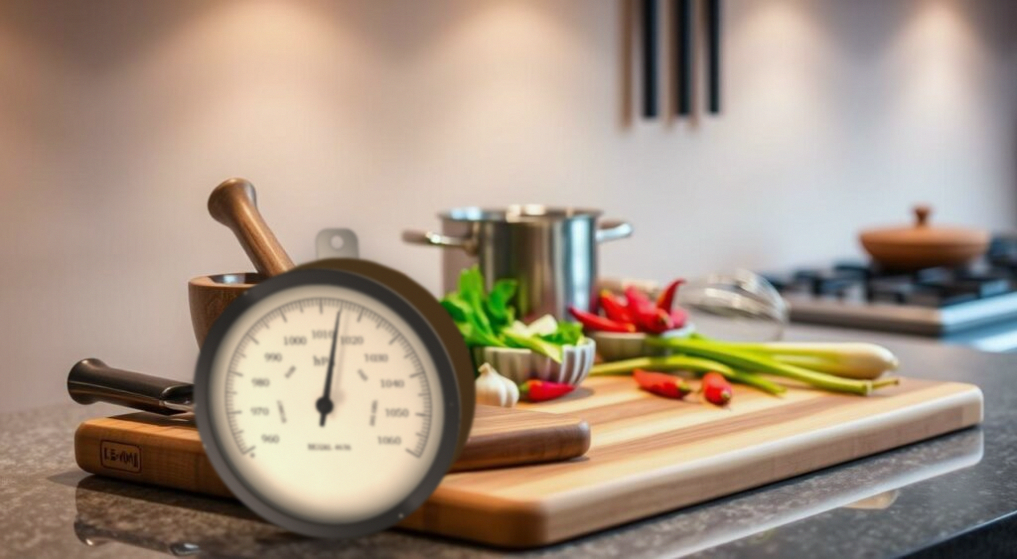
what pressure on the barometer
1015 hPa
